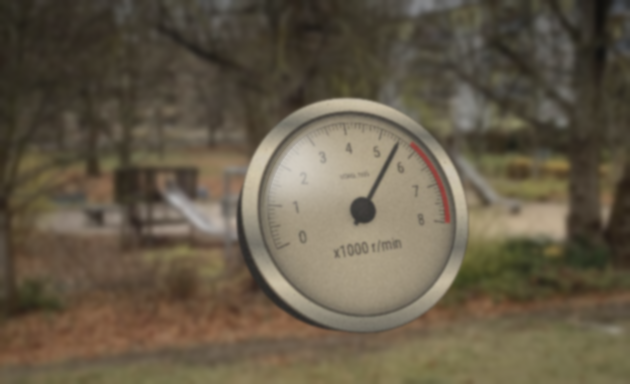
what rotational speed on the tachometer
5500 rpm
